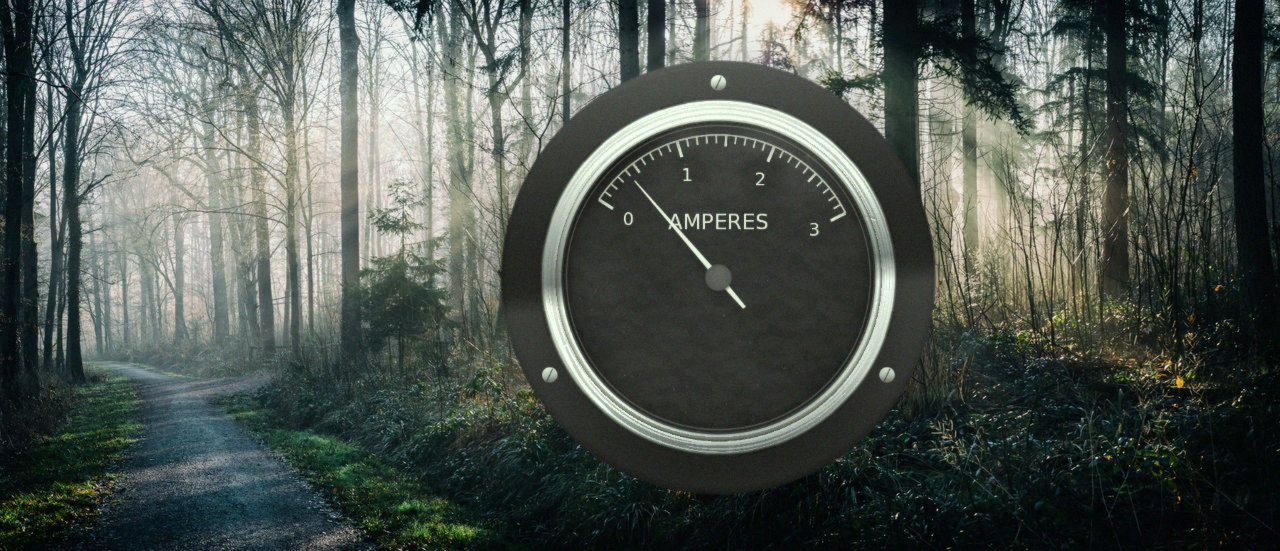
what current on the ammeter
0.4 A
